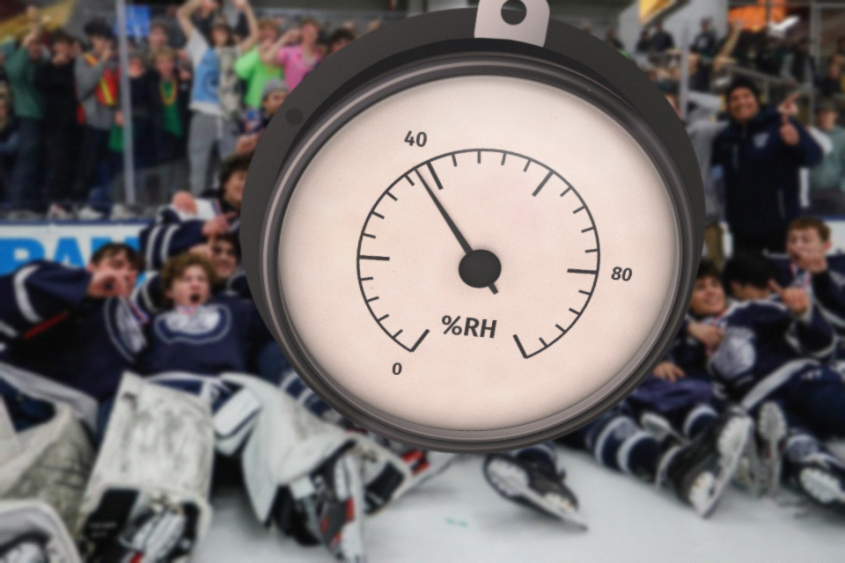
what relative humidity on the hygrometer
38 %
